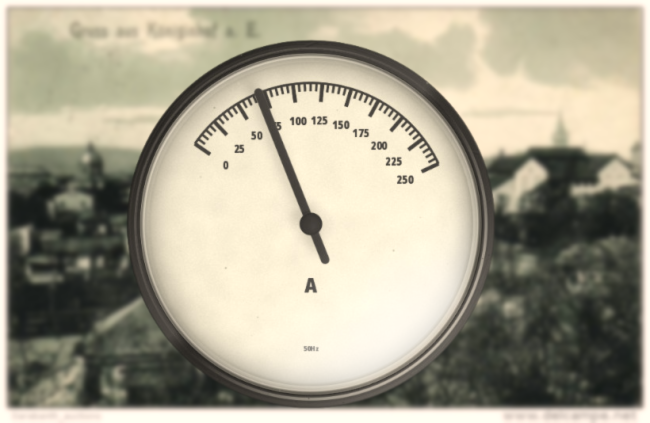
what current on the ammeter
70 A
